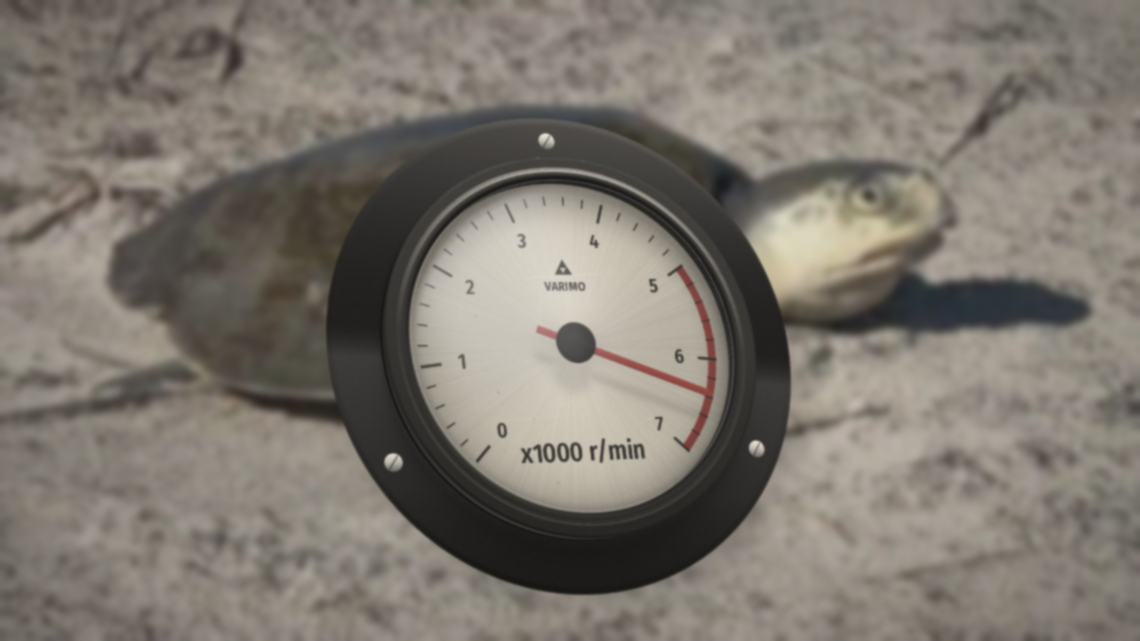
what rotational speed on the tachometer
6400 rpm
